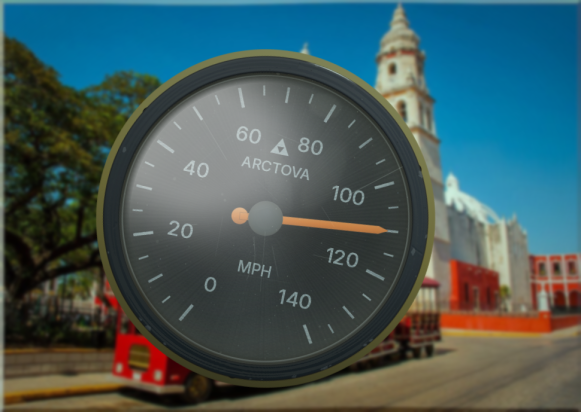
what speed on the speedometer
110 mph
